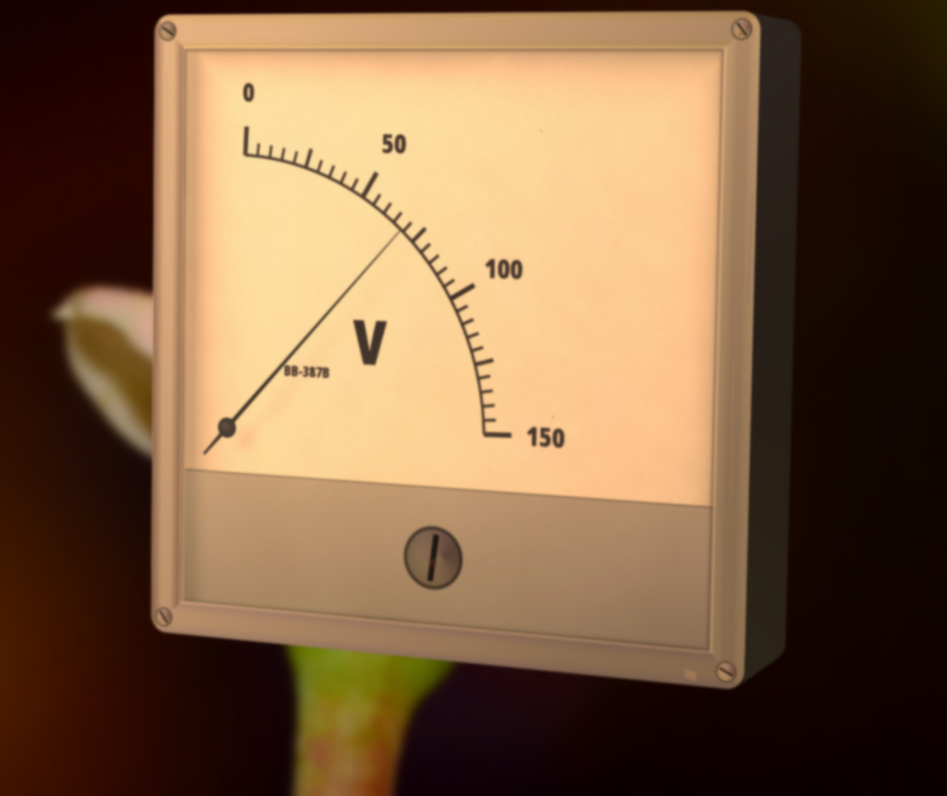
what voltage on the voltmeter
70 V
